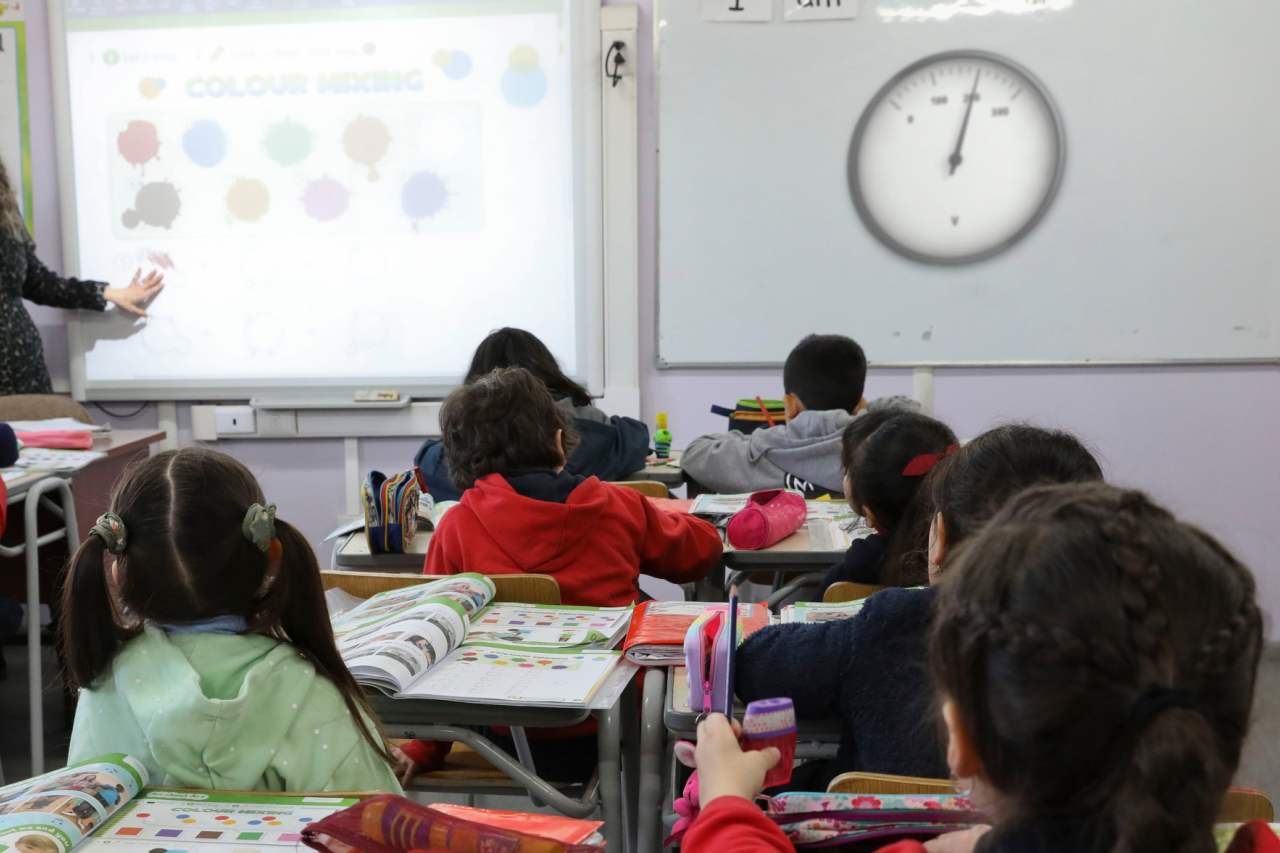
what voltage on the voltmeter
200 V
